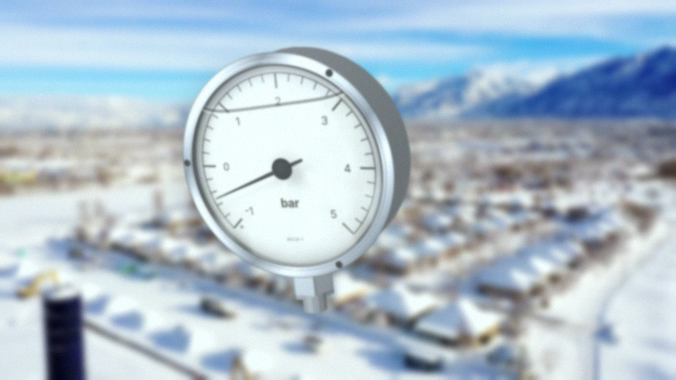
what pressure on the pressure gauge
-0.5 bar
